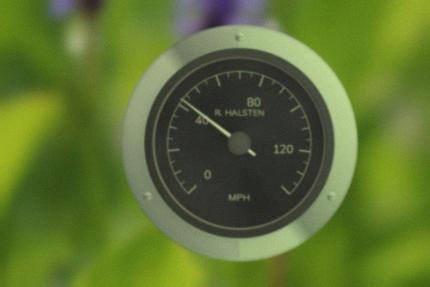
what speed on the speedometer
42.5 mph
